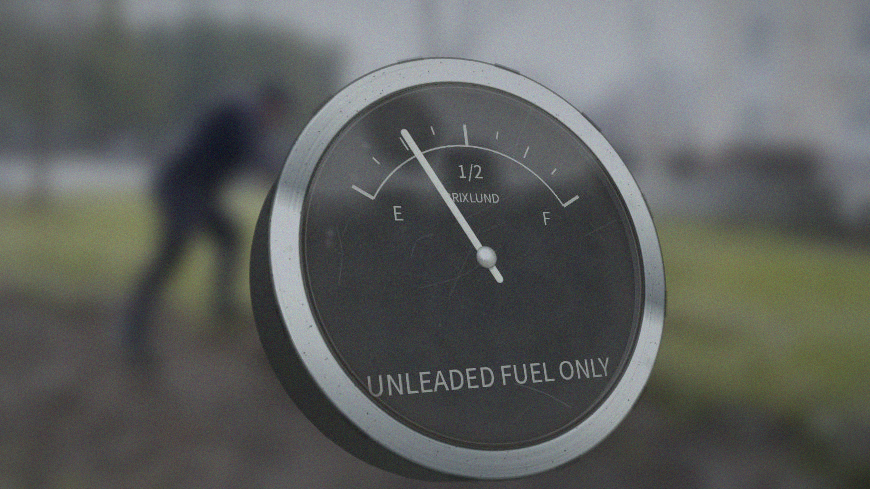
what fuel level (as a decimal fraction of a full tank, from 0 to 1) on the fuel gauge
0.25
